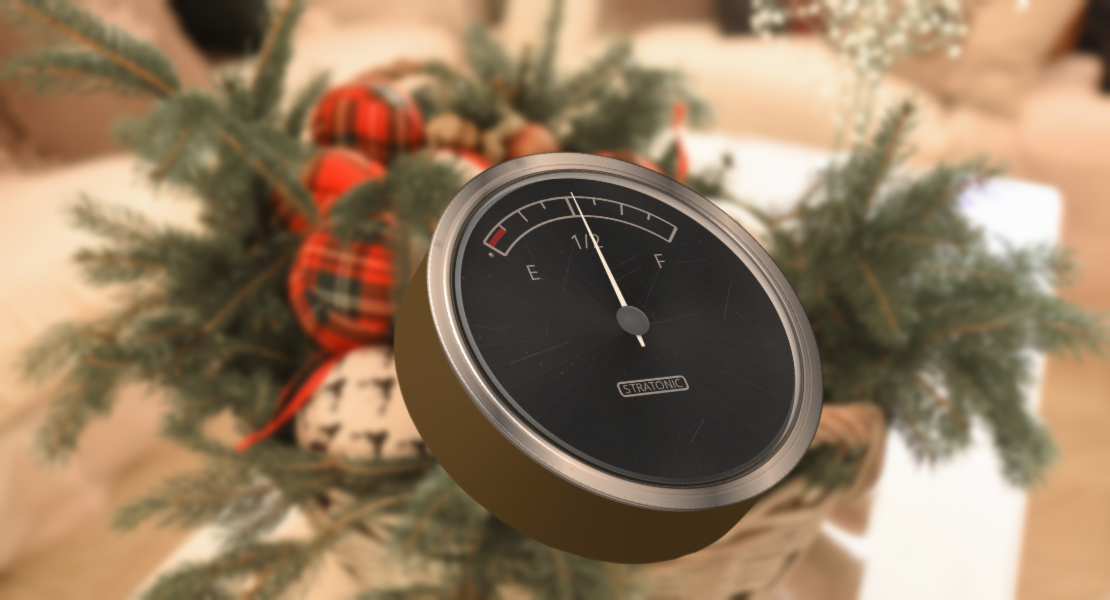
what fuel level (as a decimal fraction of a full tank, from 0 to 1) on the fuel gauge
0.5
